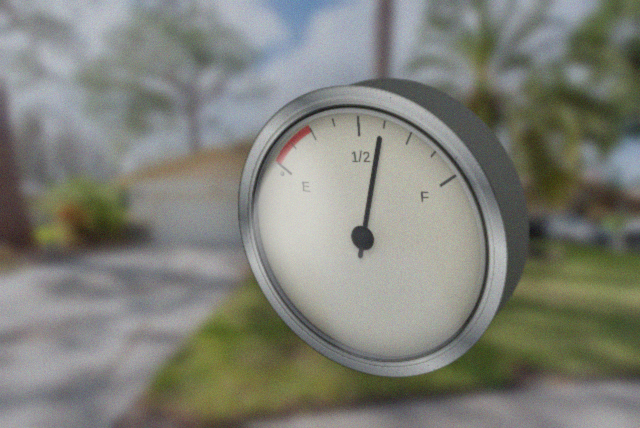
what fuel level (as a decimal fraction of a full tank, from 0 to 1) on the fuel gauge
0.625
